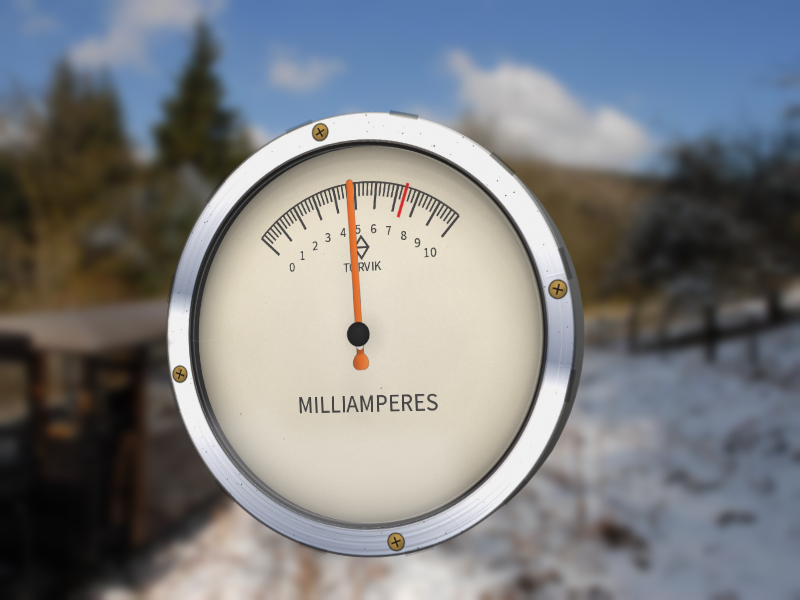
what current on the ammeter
5 mA
